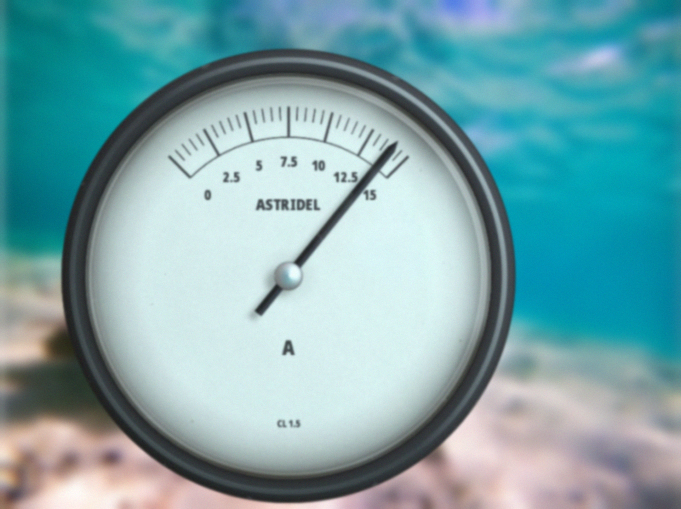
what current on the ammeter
14 A
